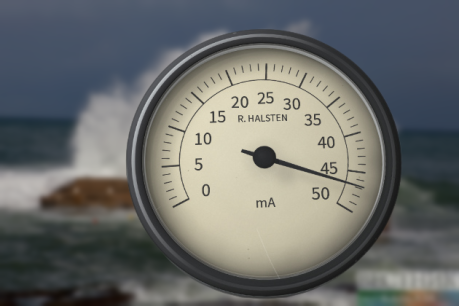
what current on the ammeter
47 mA
